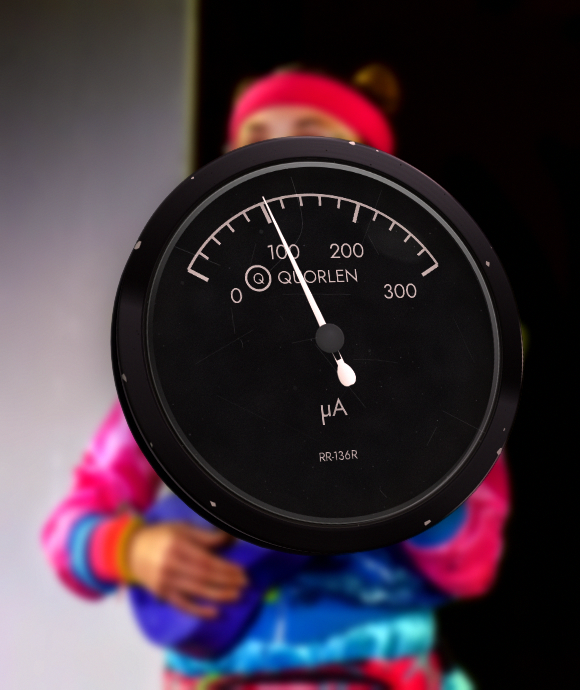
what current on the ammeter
100 µA
